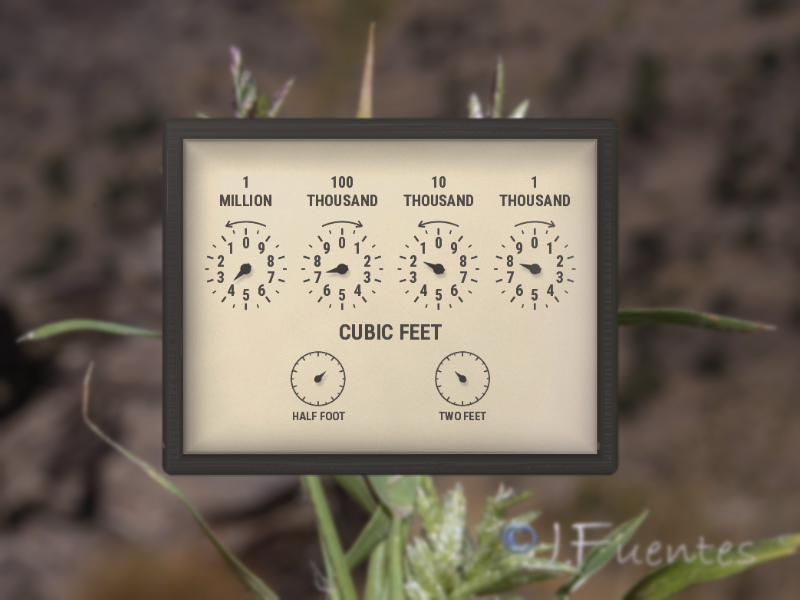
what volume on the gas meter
371800 ft³
